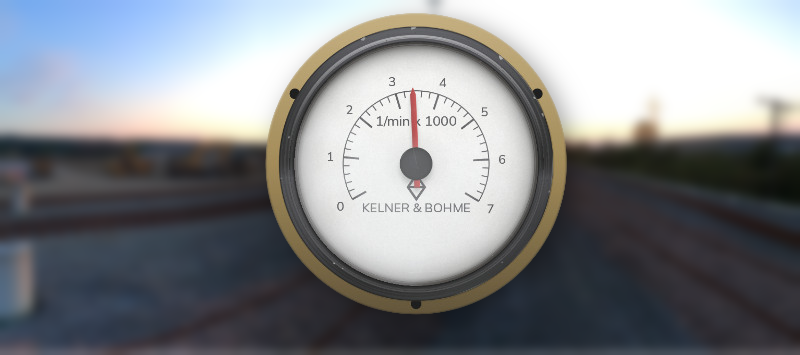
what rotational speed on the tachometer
3400 rpm
